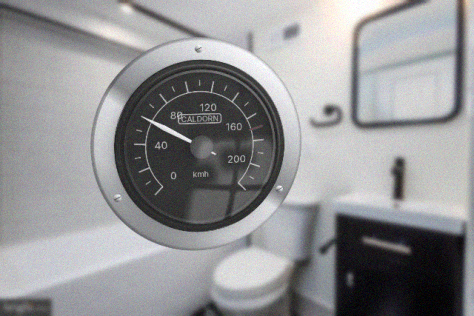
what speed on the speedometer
60 km/h
